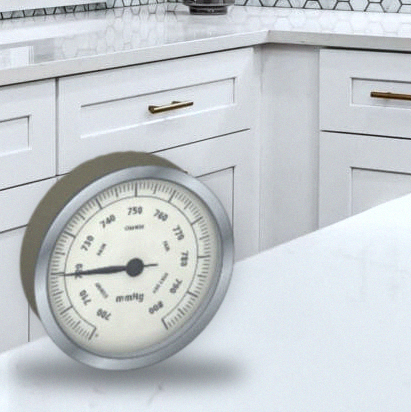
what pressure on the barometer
720 mmHg
